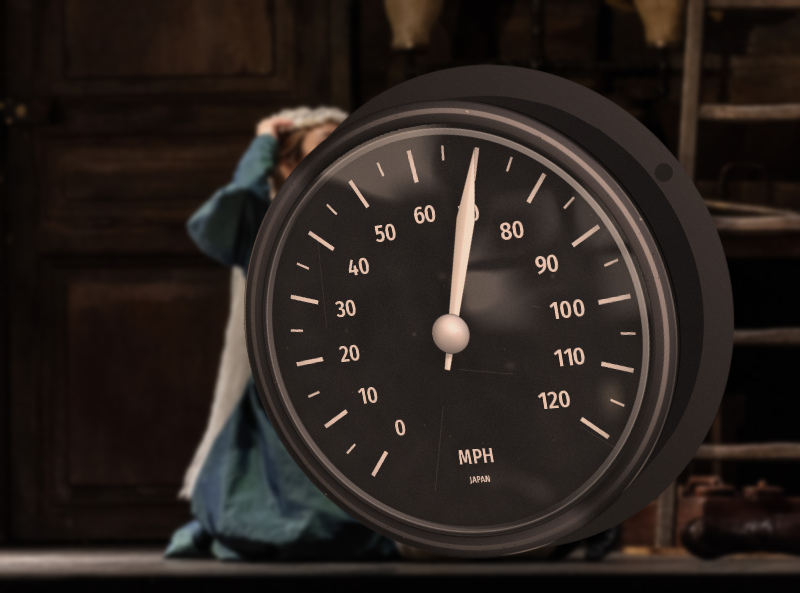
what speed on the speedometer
70 mph
